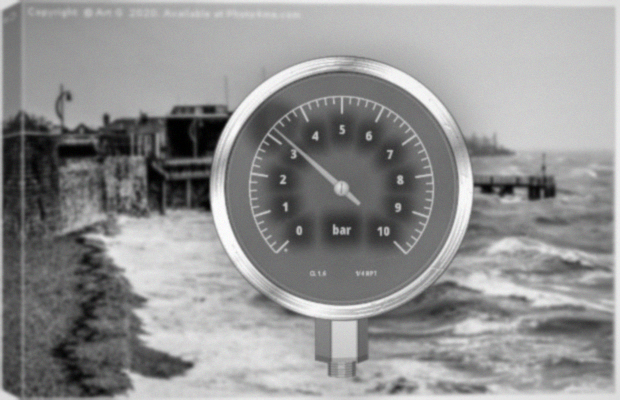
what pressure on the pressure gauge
3.2 bar
